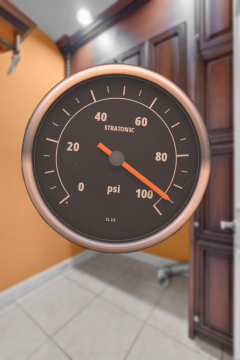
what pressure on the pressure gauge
95 psi
